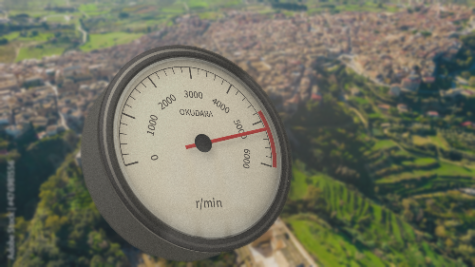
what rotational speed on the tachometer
5200 rpm
